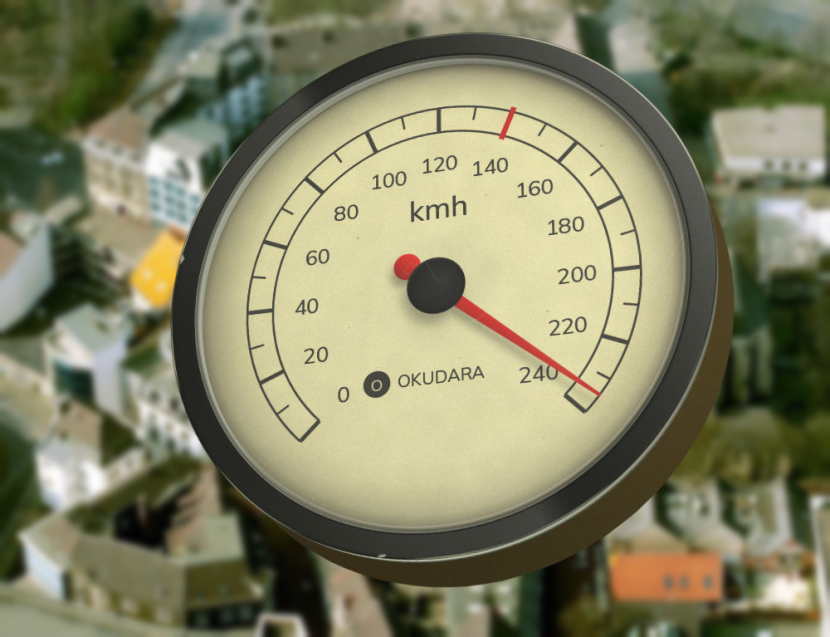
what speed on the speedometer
235 km/h
